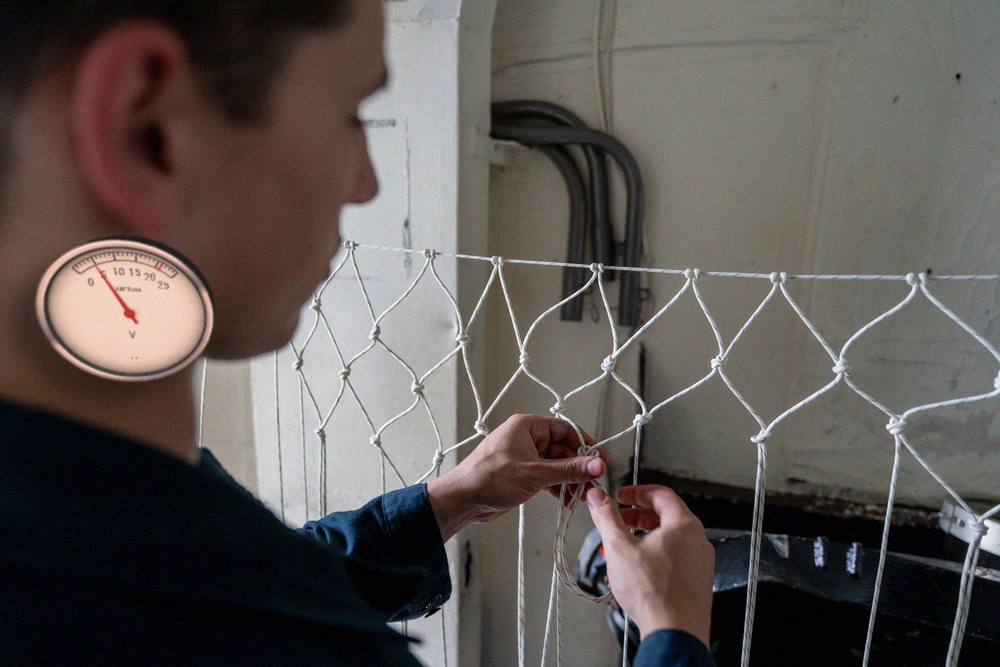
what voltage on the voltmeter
5 V
